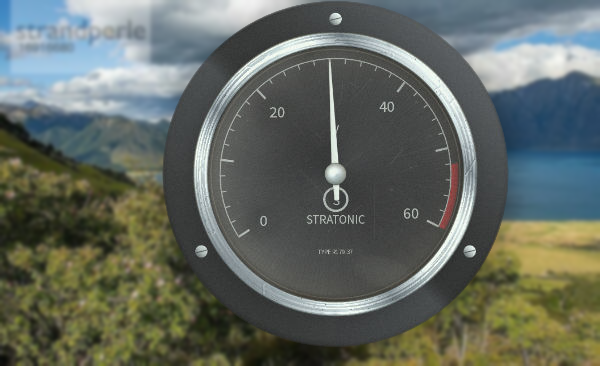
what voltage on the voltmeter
30 V
